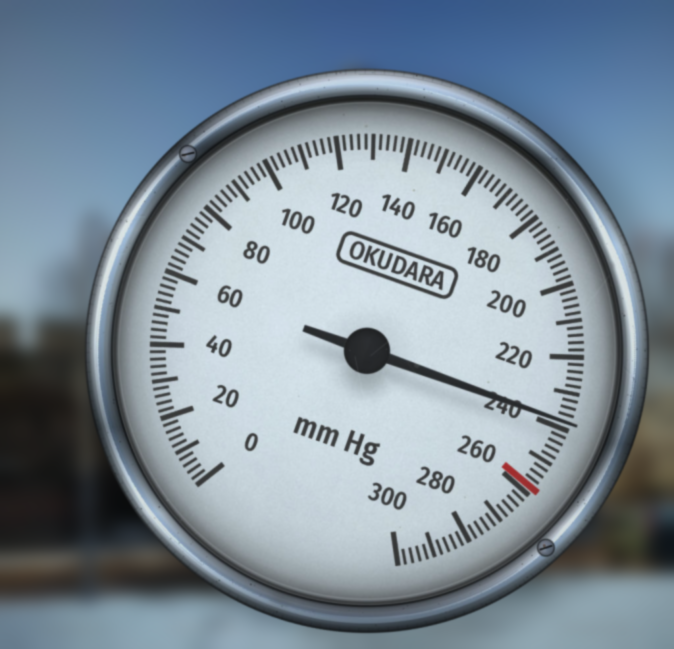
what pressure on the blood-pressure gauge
238 mmHg
